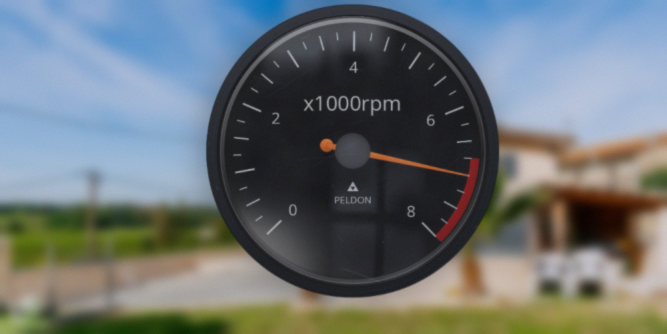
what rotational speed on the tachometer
7000 rpm
